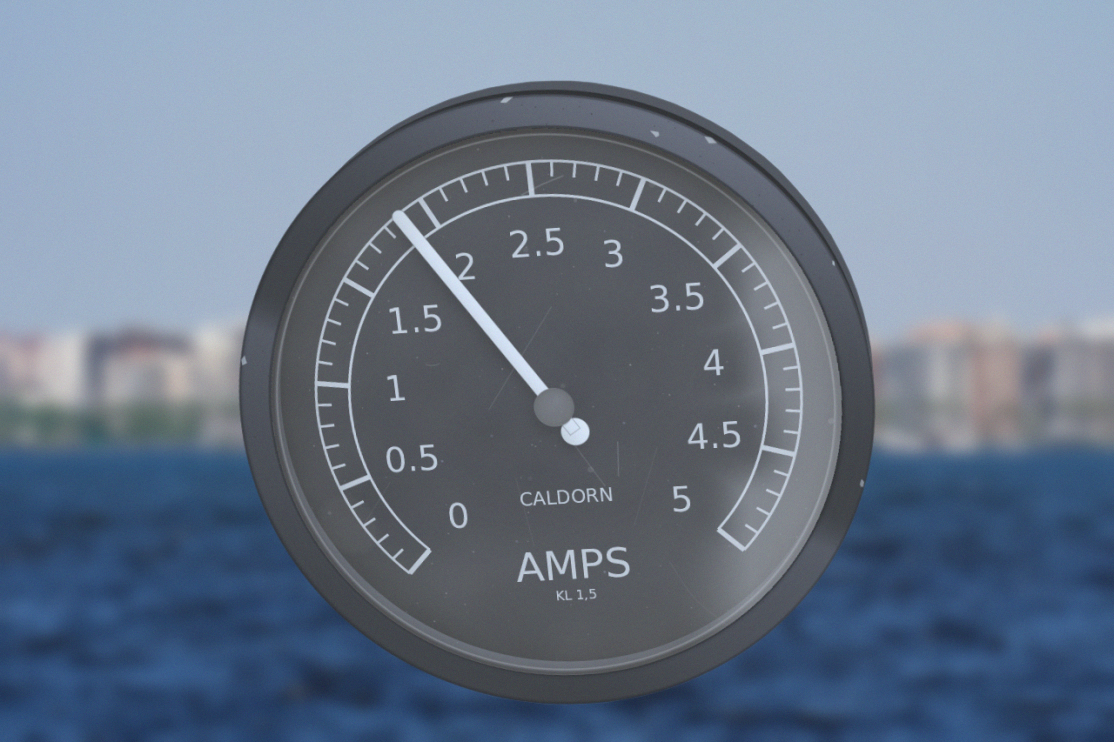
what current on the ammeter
1.9 A
